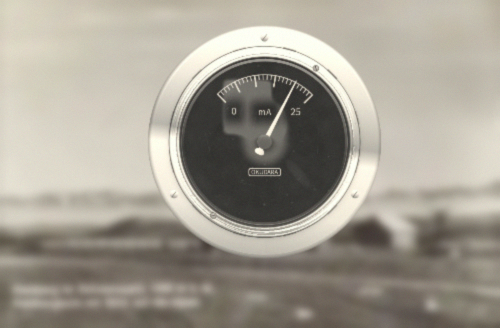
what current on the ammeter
20 mA
